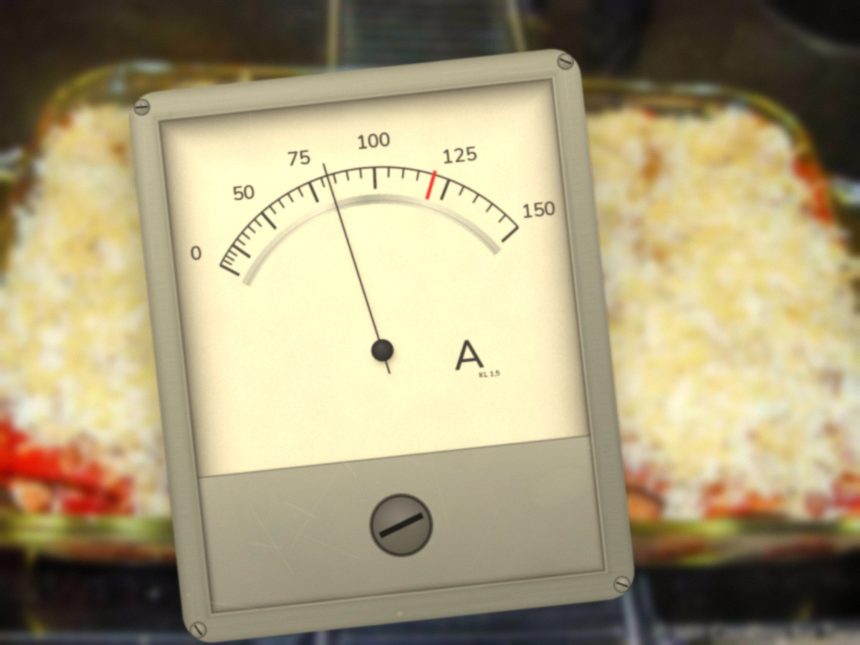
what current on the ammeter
82.5 A
